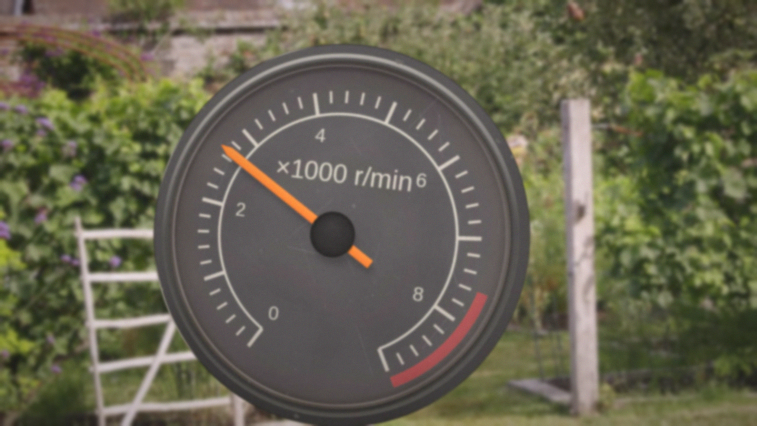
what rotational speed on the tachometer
2700 rpm
